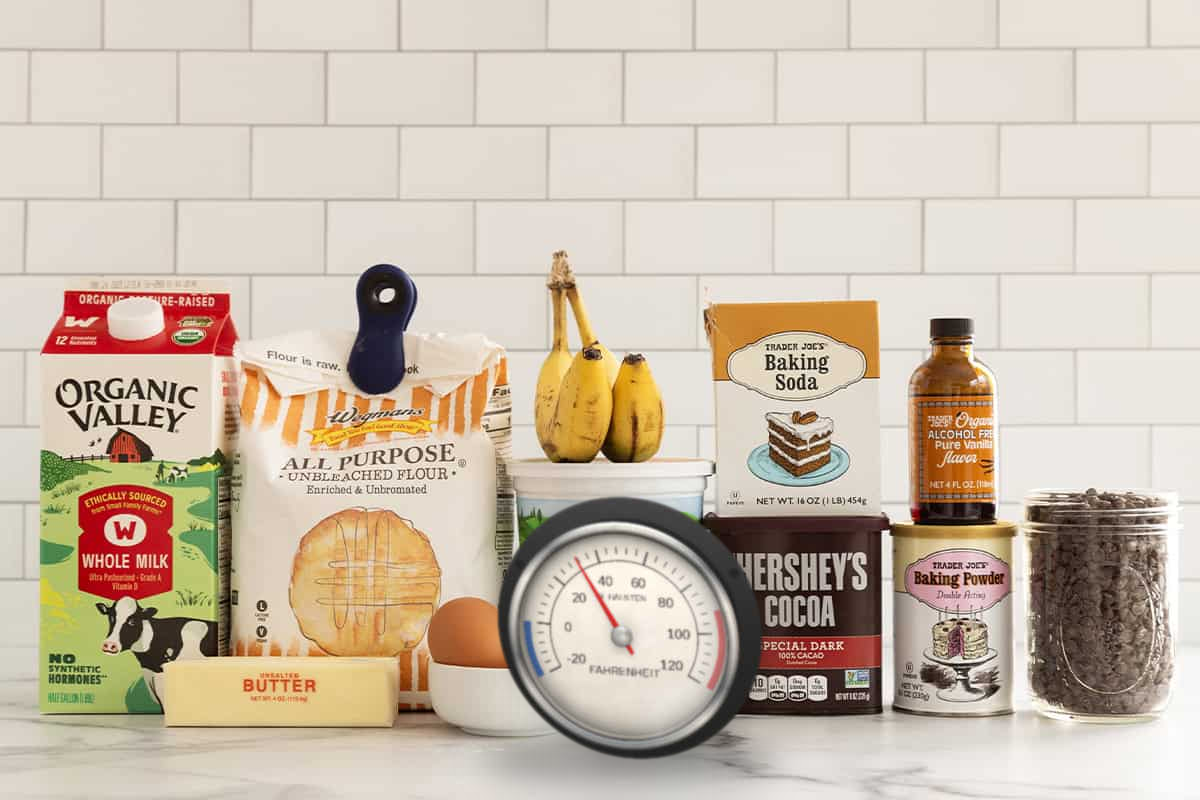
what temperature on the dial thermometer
32 °F
